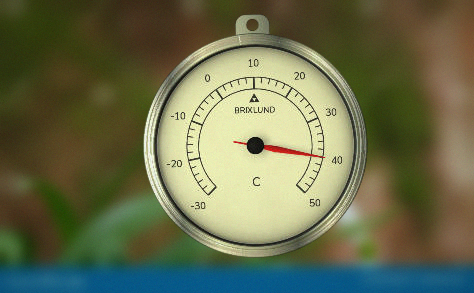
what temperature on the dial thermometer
40 °C
